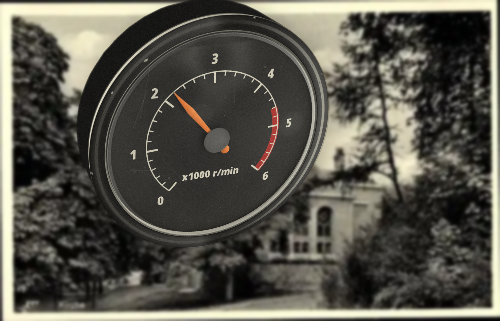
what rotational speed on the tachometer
2200 rpm
